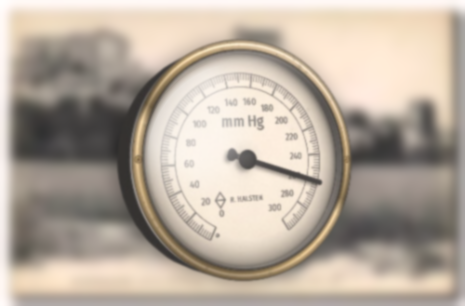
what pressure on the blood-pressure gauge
260 mmHg
